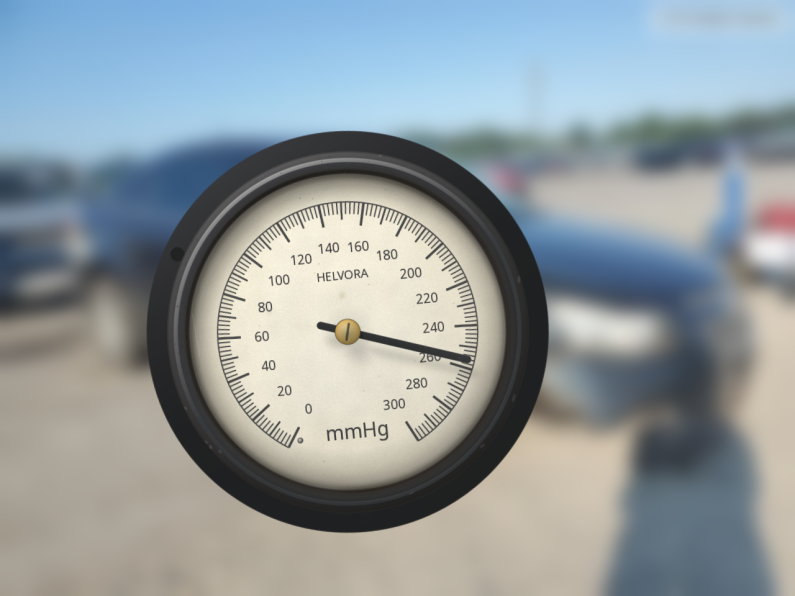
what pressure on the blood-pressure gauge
256 mmHg
